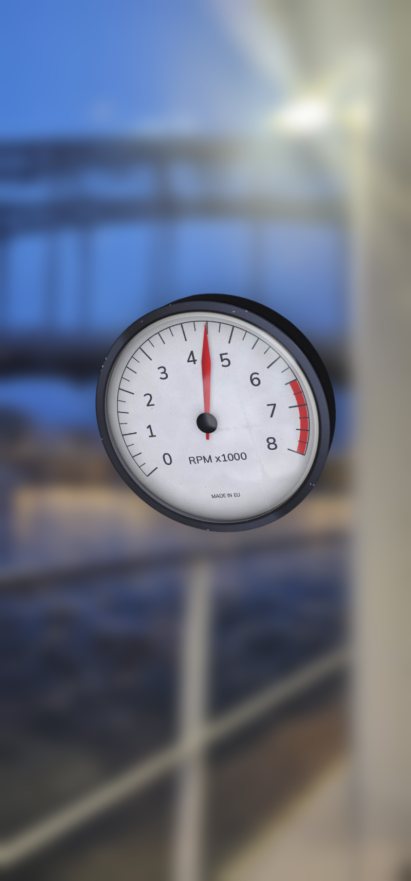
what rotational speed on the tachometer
4500 rpm
